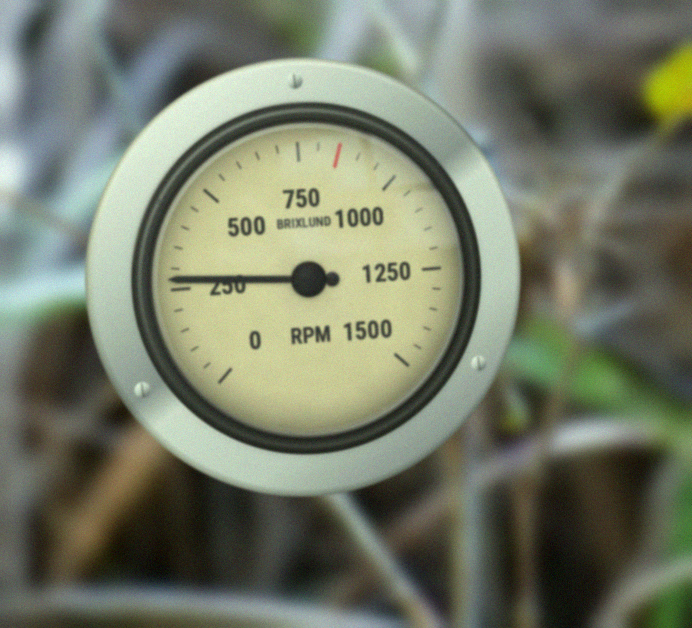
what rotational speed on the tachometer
275 rpm
